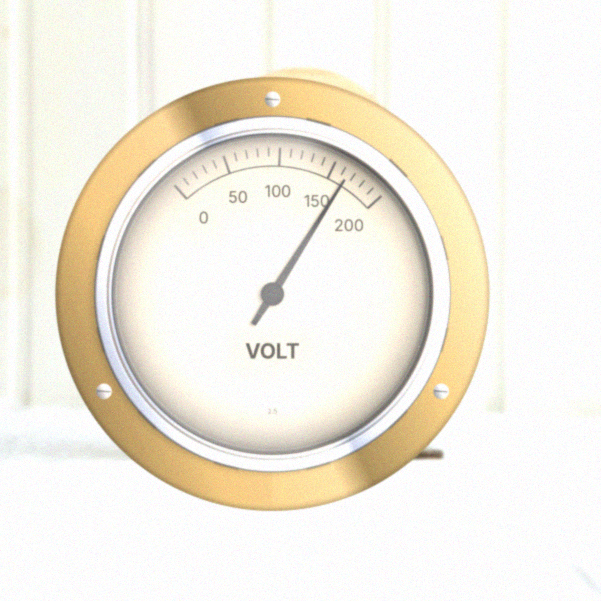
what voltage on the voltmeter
165 V
